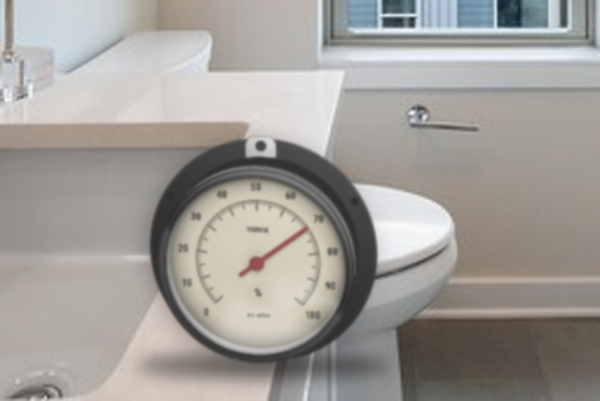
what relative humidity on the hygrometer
70 %
